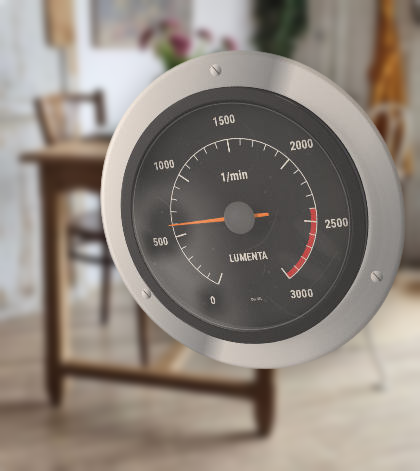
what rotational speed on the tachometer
600 rpm
